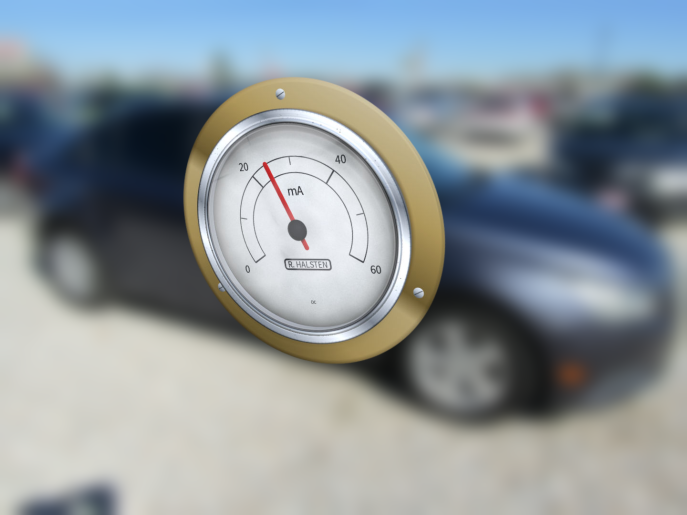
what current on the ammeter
25 mA
